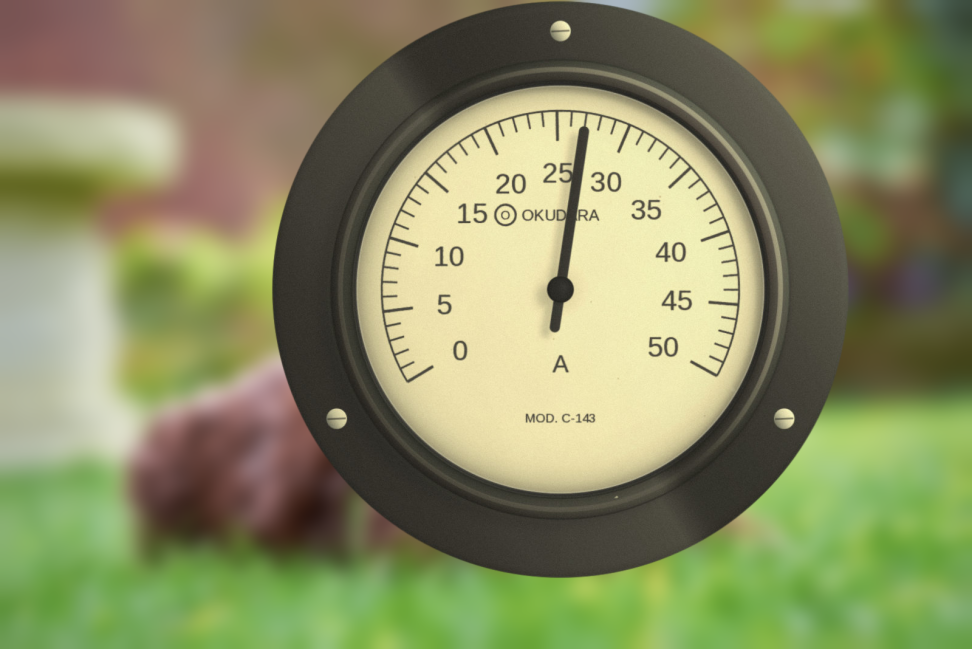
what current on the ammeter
27 A
